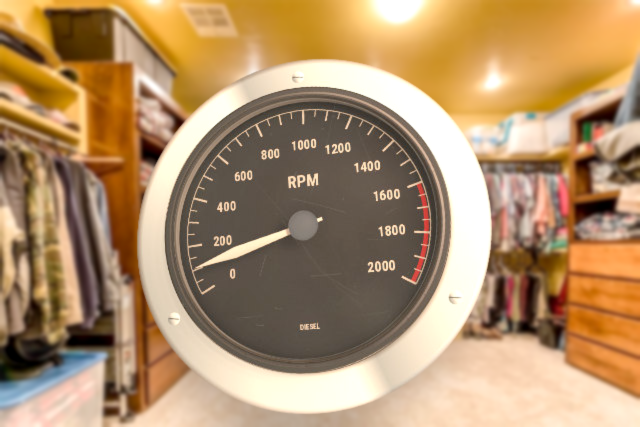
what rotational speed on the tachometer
100 rpm
